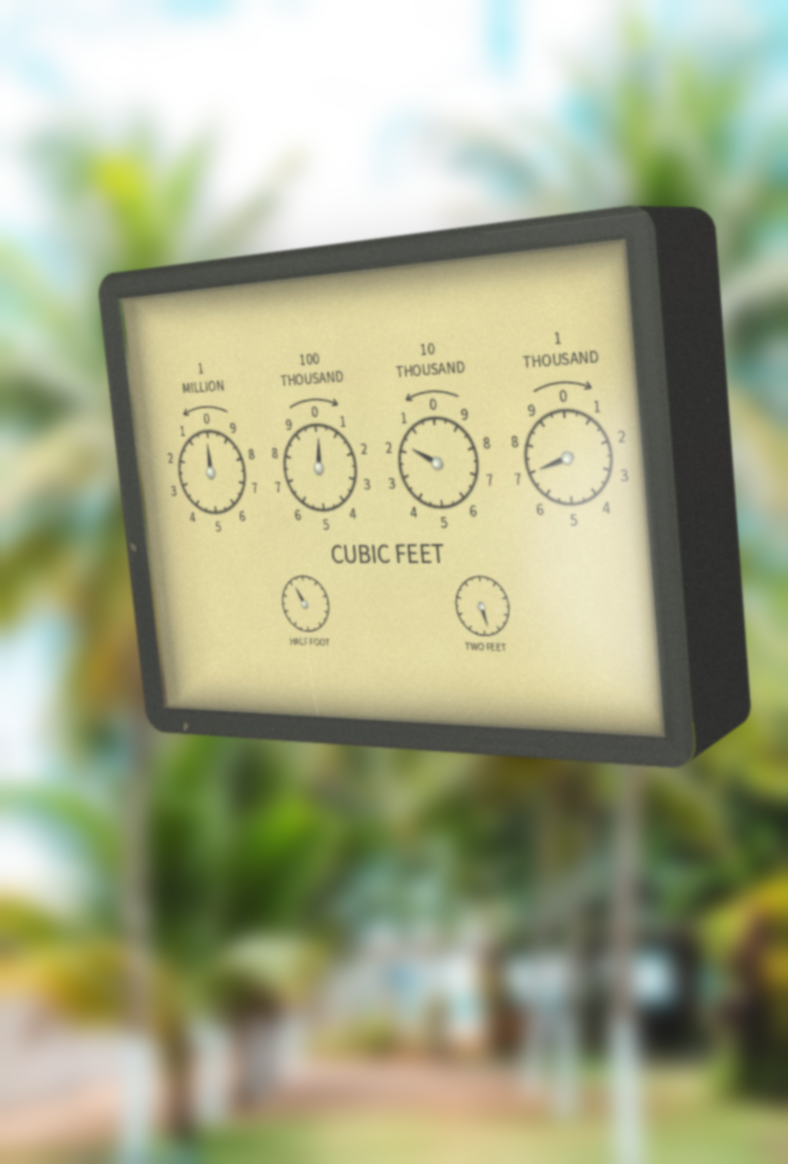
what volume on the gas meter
1700 ft³
